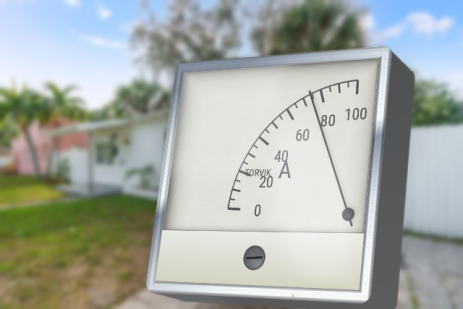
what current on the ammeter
75 A
